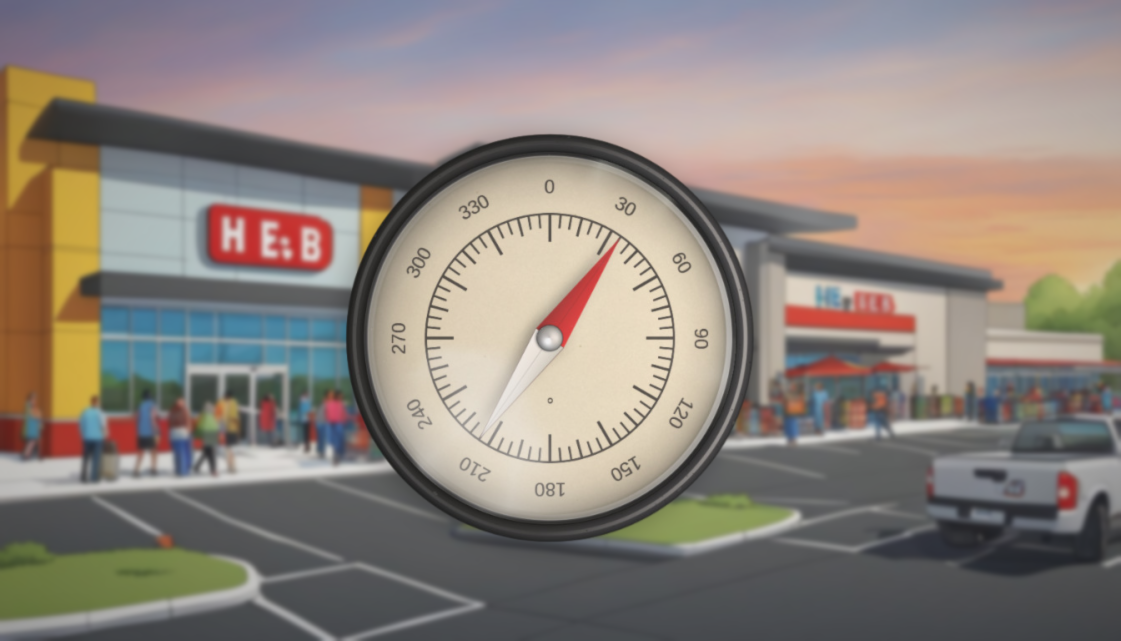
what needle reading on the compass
35 °
